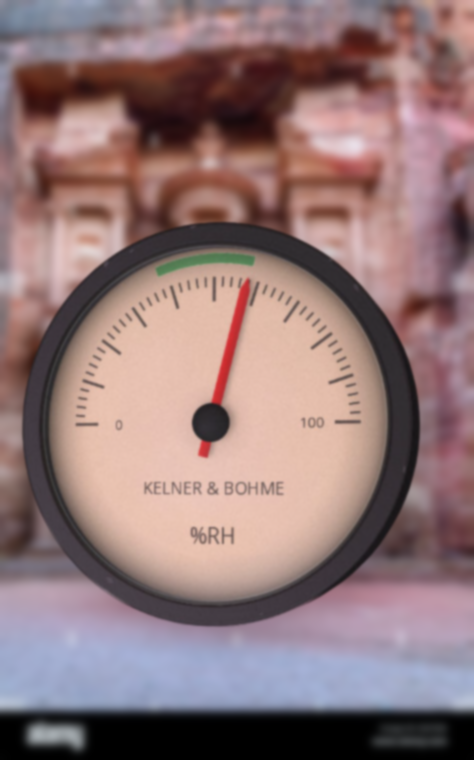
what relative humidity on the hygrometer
58 %
